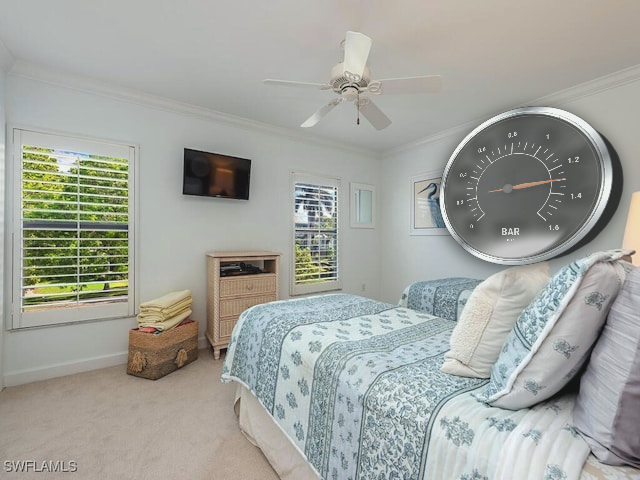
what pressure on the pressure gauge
1.3 bar
